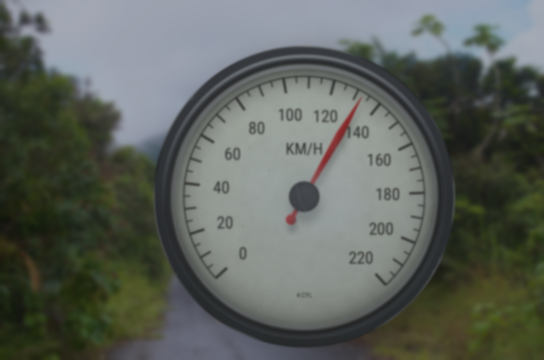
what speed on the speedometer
132.5 km/h
